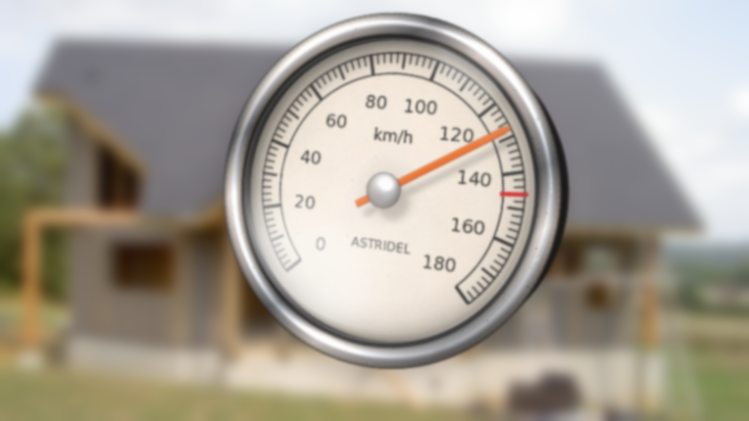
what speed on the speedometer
128 km/h
